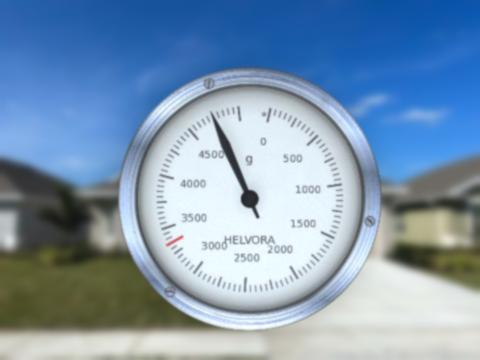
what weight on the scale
4750 g
